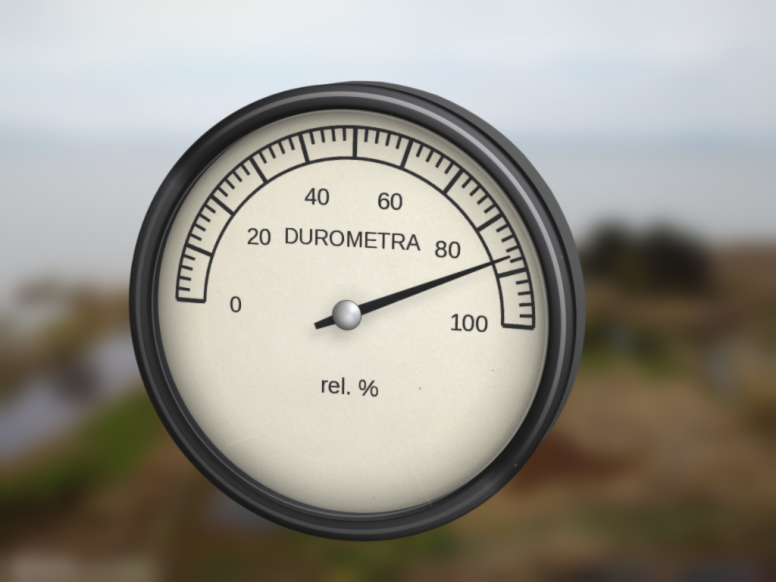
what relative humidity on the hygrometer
87 %
